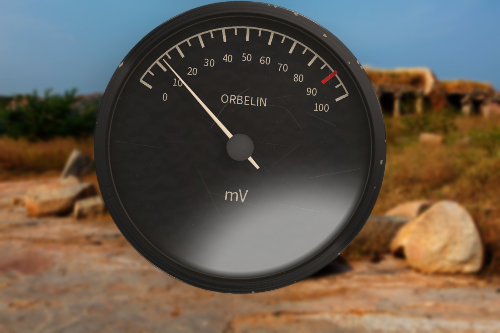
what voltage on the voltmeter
12.5 mV
